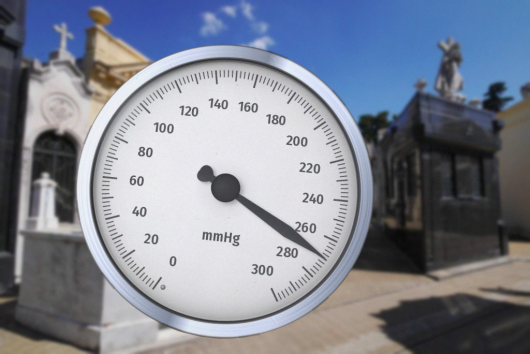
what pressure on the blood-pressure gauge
270 mmHg
